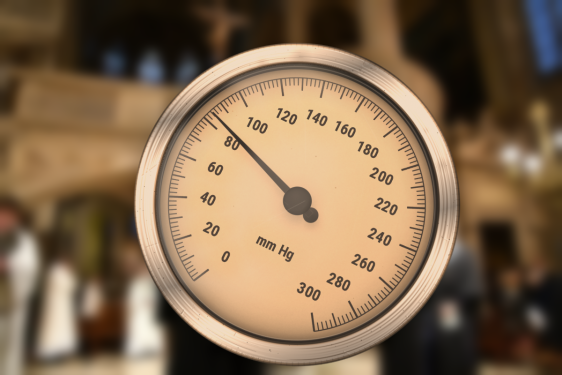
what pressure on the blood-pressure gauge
84 mmHg
